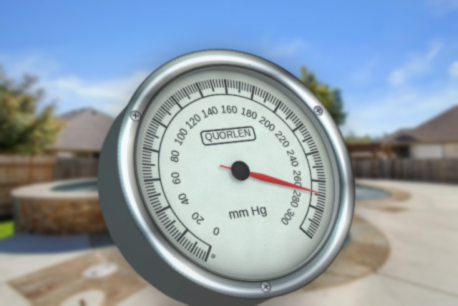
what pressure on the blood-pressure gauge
270 mmHg
